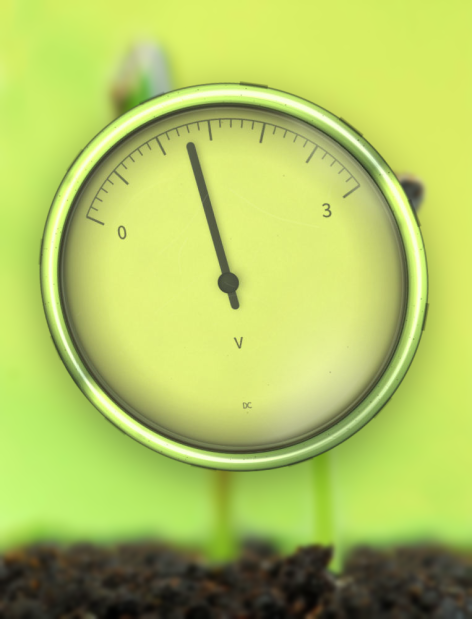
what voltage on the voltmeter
1.3 V
